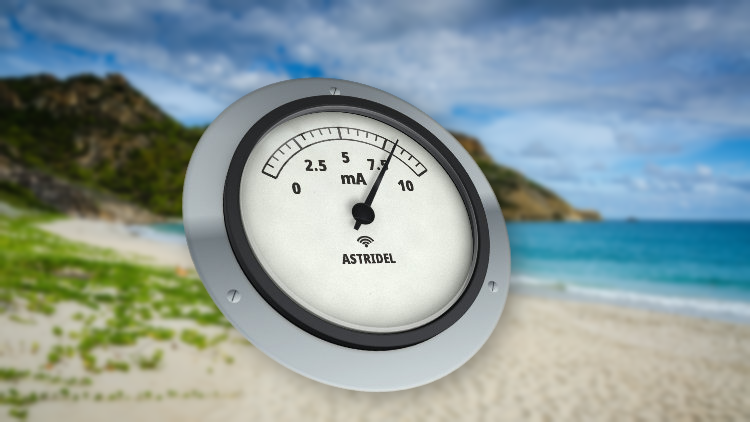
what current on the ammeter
8 mA
